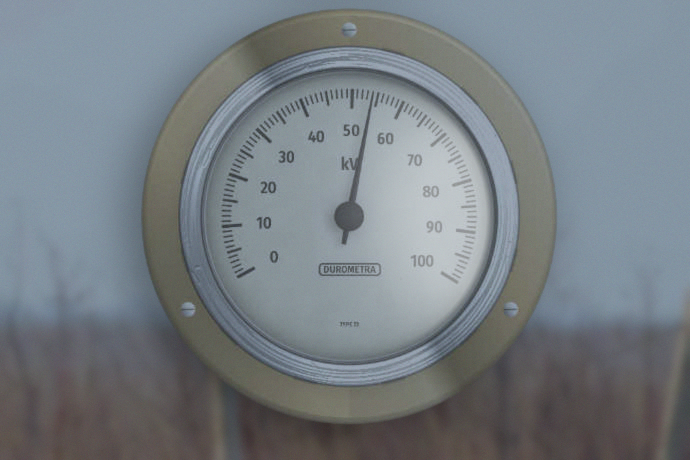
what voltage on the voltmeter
54 kV
